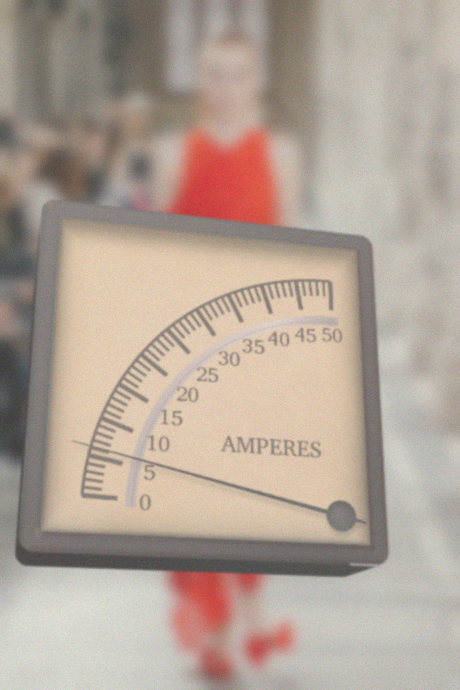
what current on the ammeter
6 A
